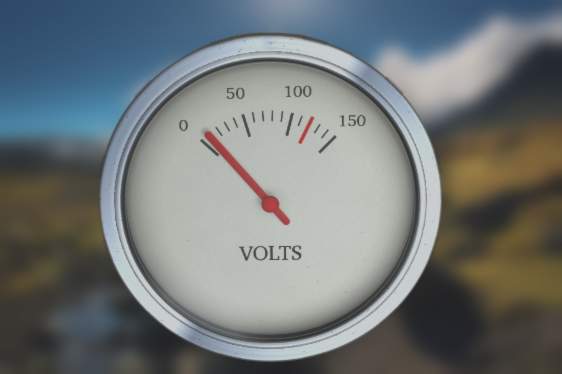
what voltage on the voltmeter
10 V
